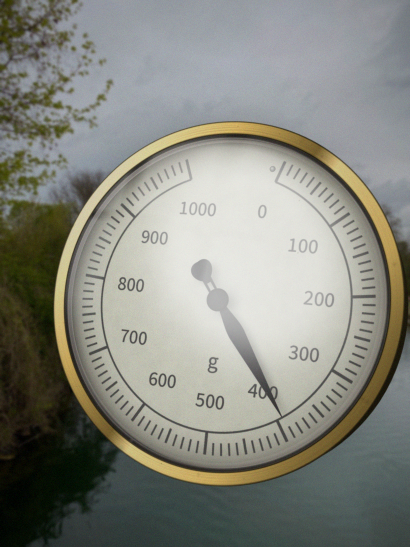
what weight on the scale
390 g
